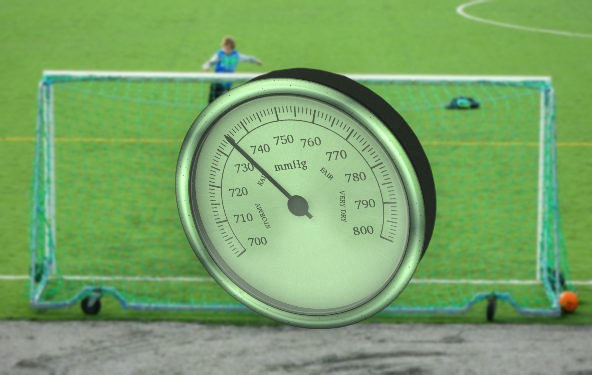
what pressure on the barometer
735 mmHg
